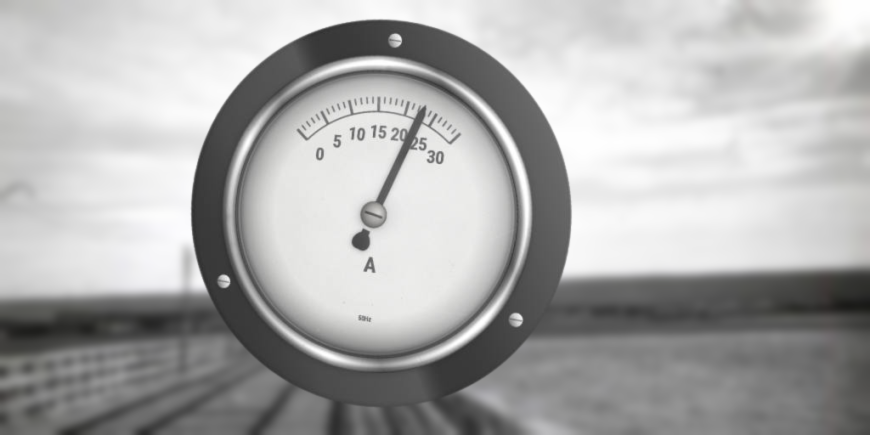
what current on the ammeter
23 A
